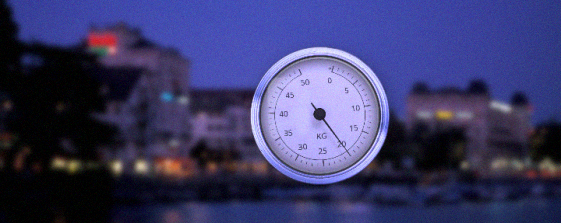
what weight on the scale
20 kg
